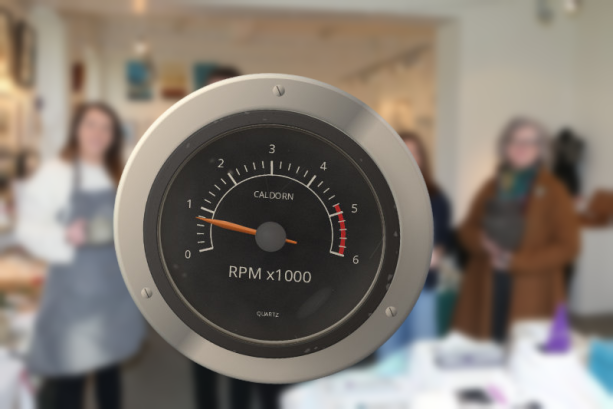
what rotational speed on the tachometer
800 rpm
